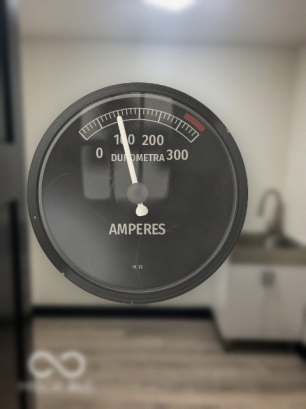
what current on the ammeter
100 A
